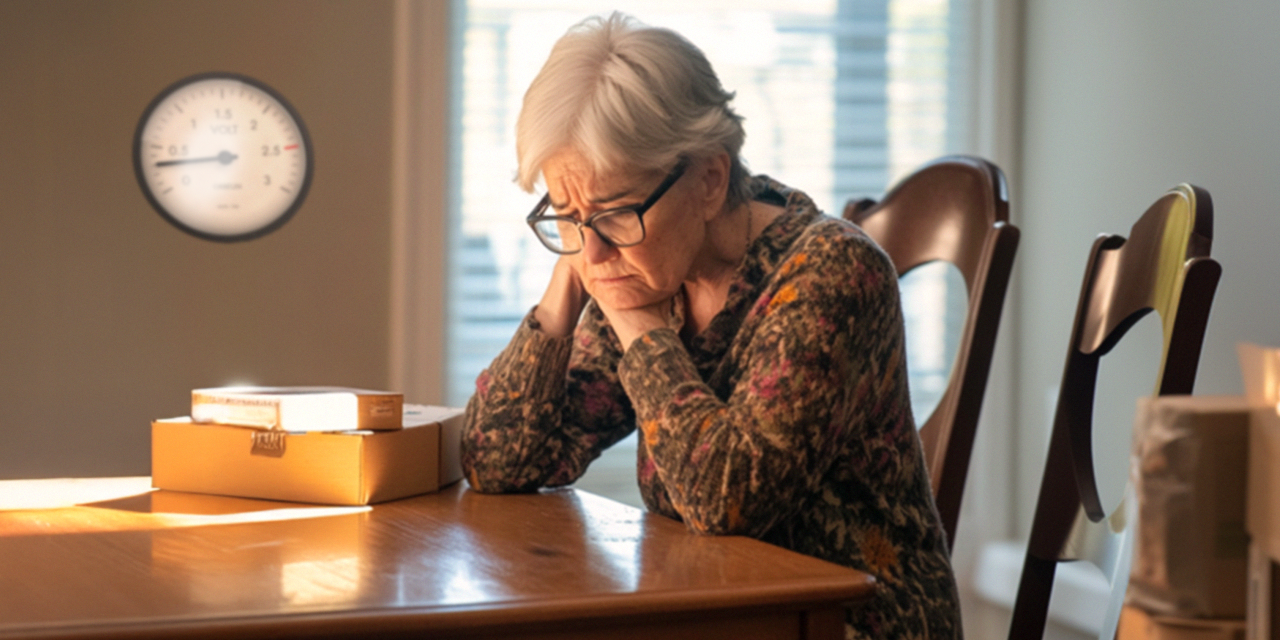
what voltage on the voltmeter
0.3 V
